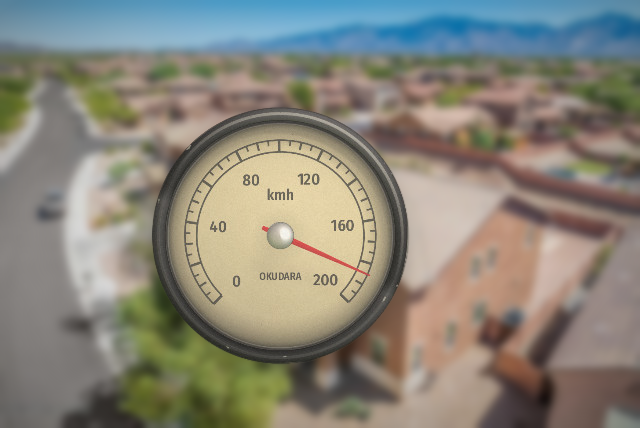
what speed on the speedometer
185 km/h
